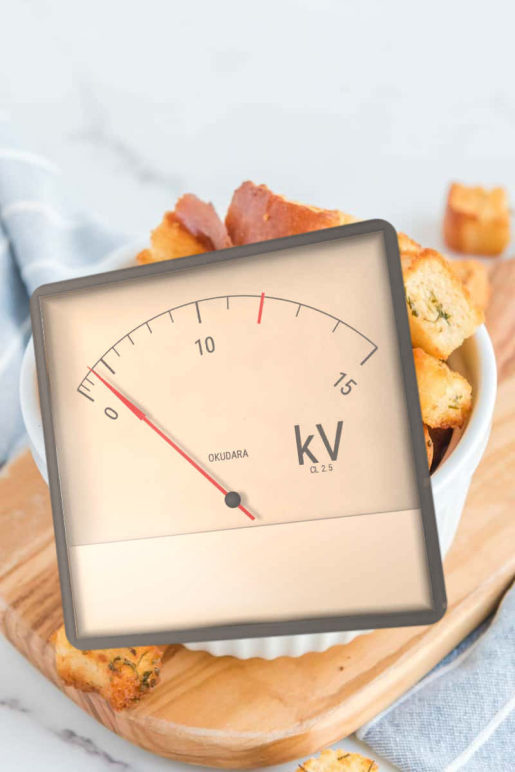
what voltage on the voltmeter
4 kV
